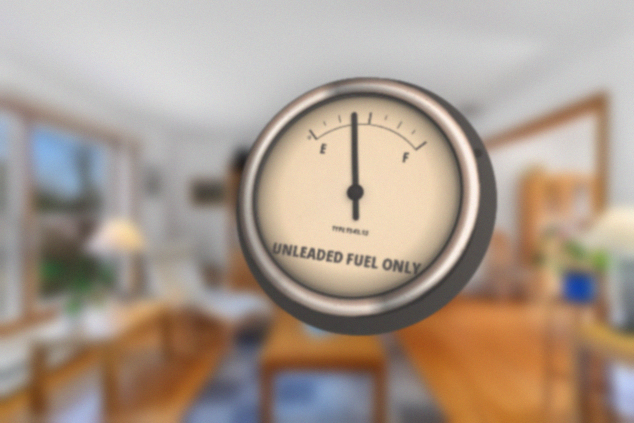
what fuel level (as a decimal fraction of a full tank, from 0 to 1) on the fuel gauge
0.375
